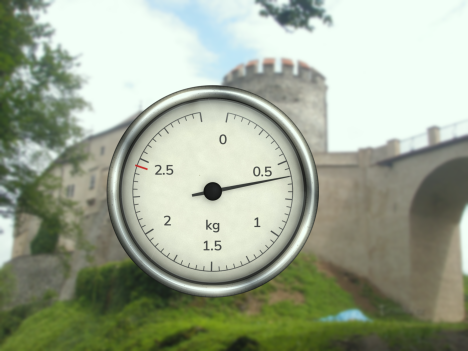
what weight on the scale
0.6 kg
